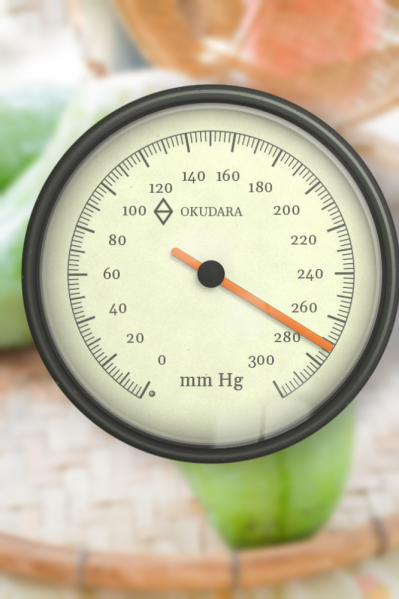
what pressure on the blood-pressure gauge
272 mmHg
